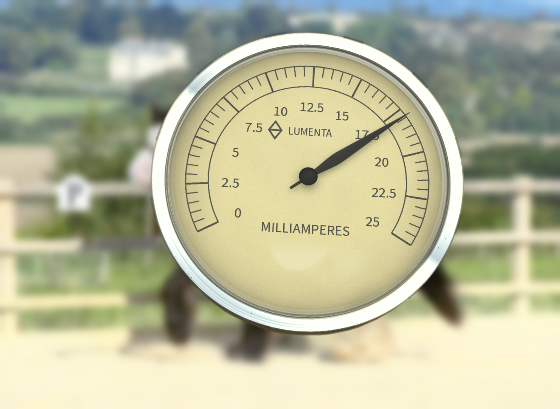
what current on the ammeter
18 mA
